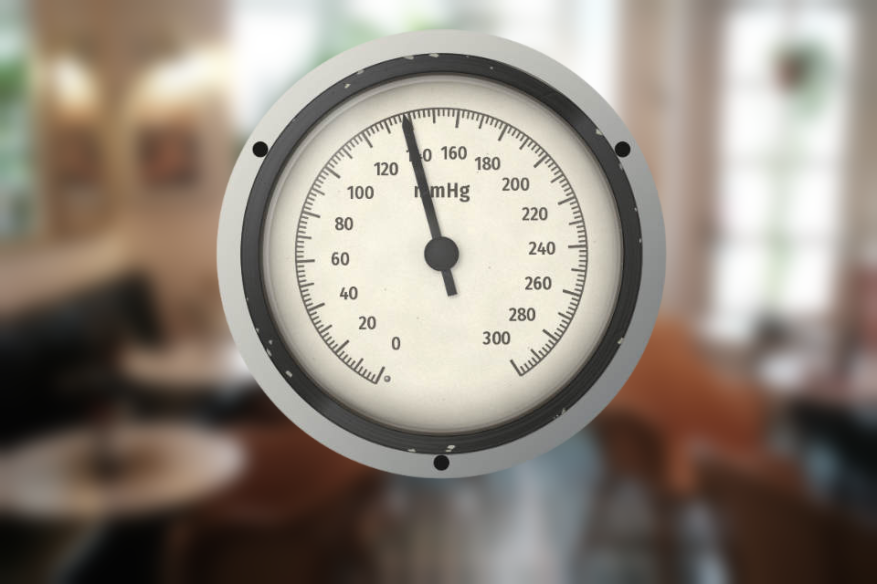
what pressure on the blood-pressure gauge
138 mmHg
